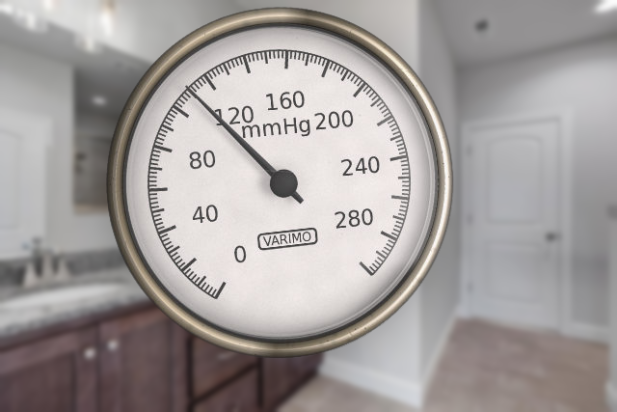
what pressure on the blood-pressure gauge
110 mmHg
